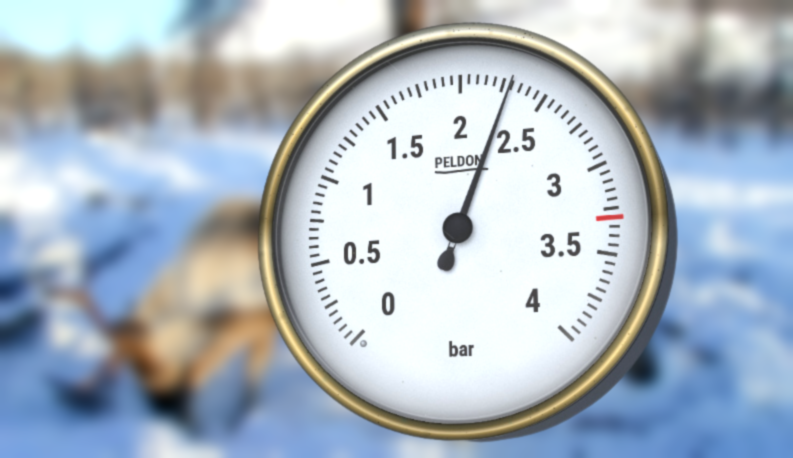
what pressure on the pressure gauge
2.3 bar
